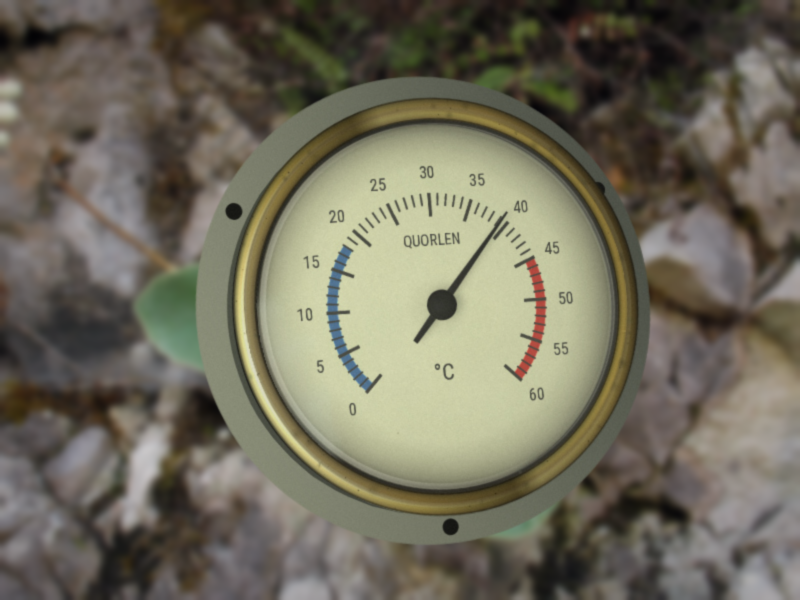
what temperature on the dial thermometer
39 °C
